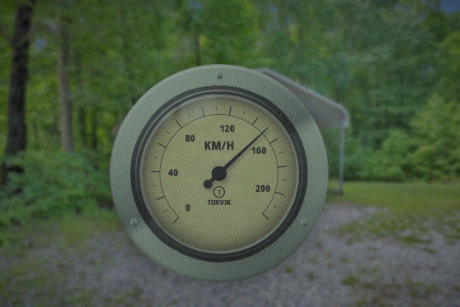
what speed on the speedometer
150 km/h
